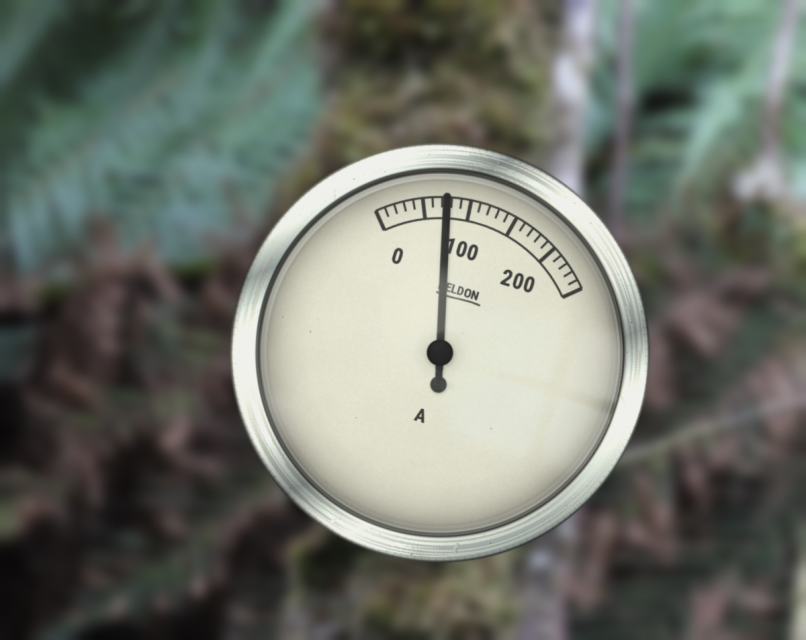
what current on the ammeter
75 A
